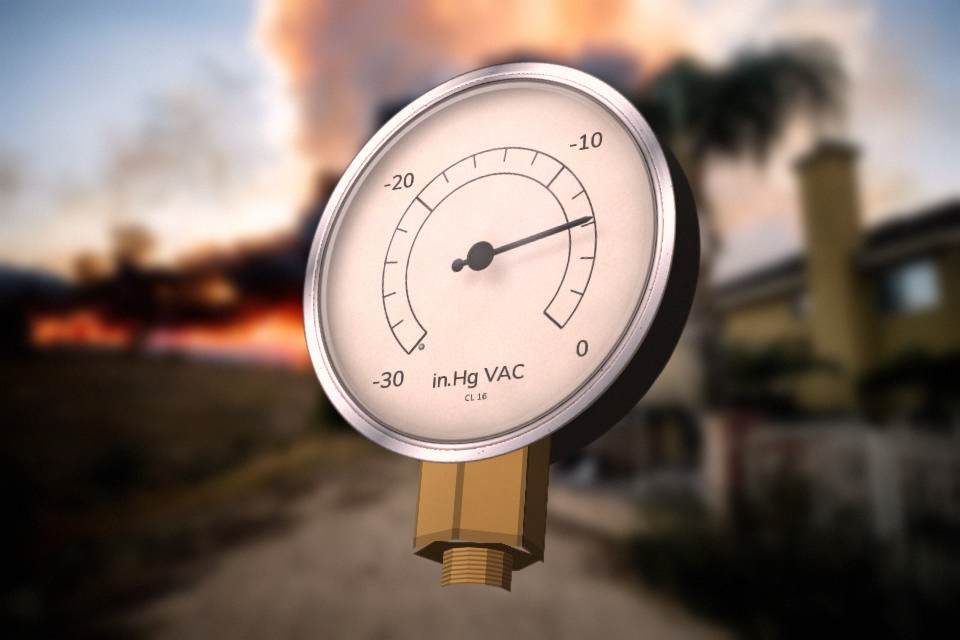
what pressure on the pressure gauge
-6 inHg
